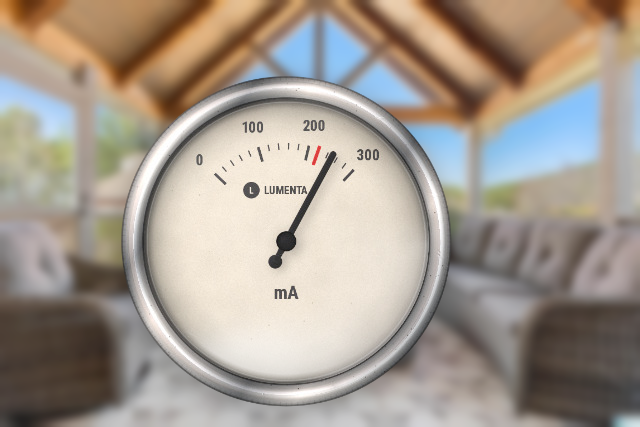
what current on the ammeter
250 mA
